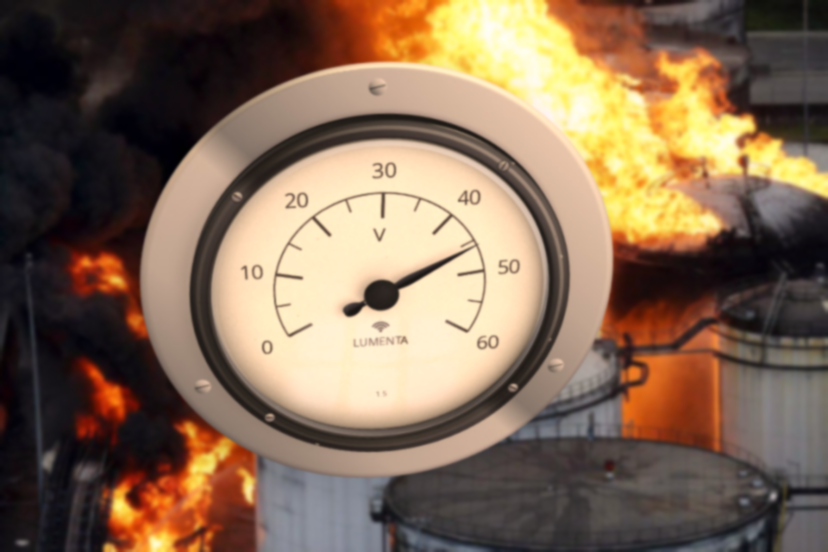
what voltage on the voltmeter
45 V
